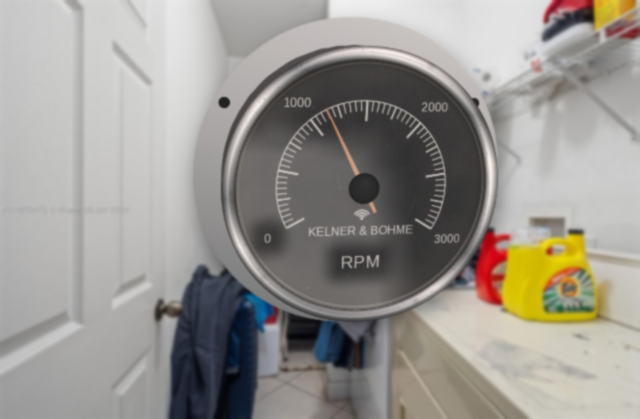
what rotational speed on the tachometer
1150 rpm
